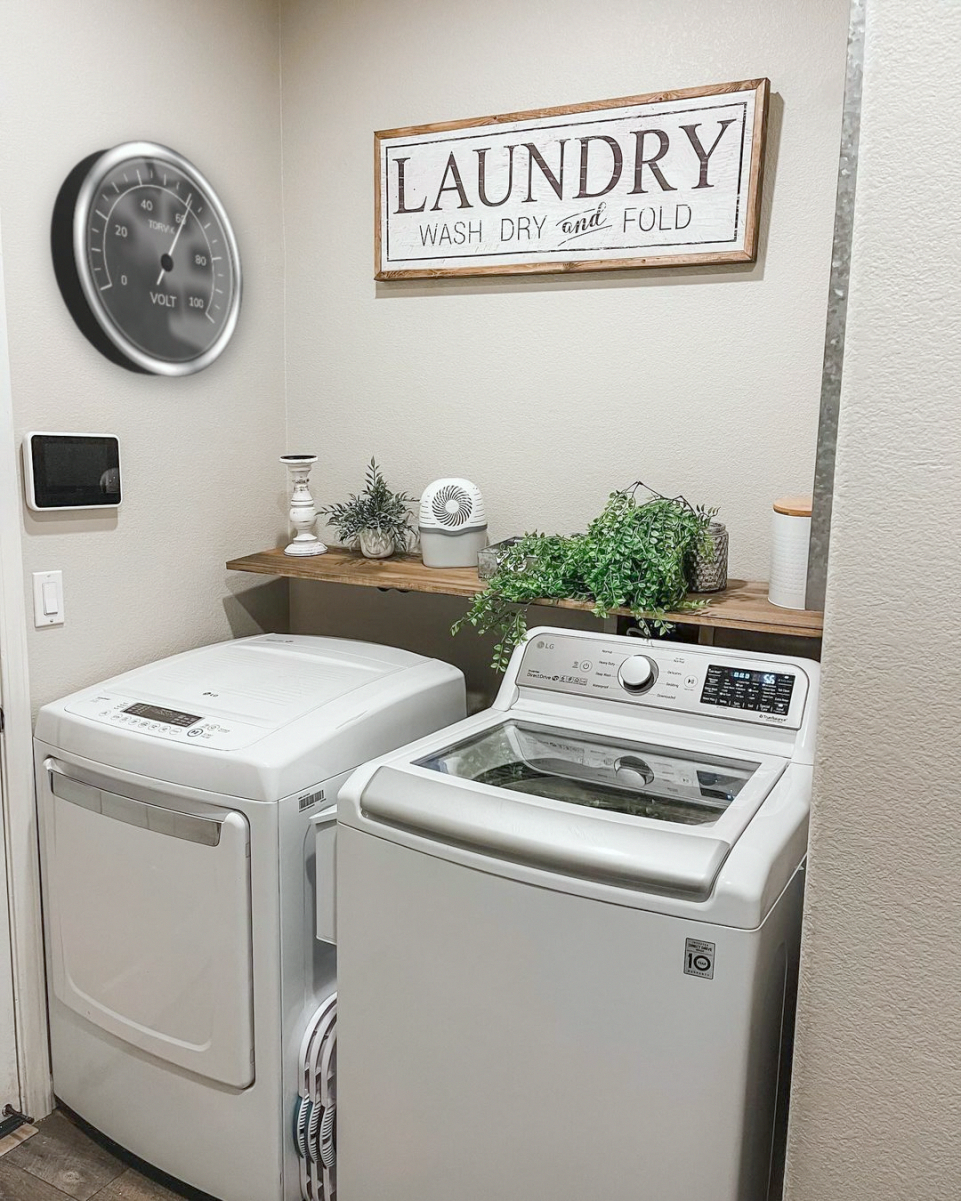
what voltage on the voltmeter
60 V
